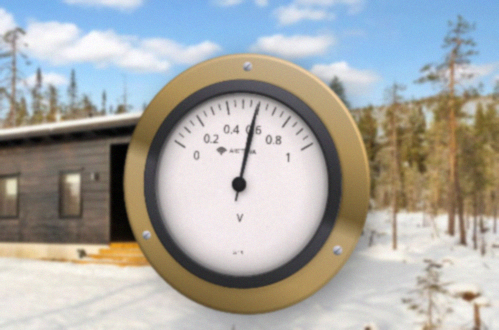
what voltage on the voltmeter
0.6 V
